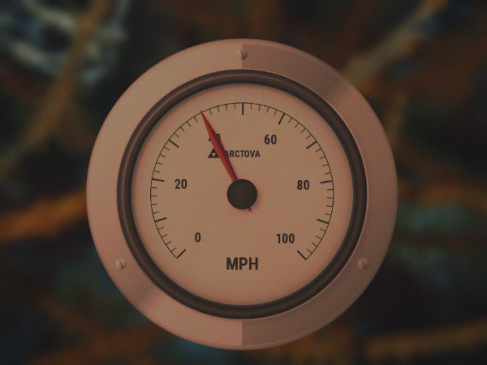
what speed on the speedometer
40 mph
